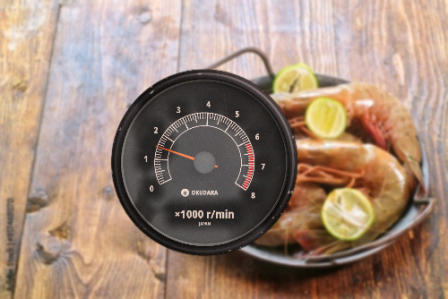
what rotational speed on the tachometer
1500 rpm
